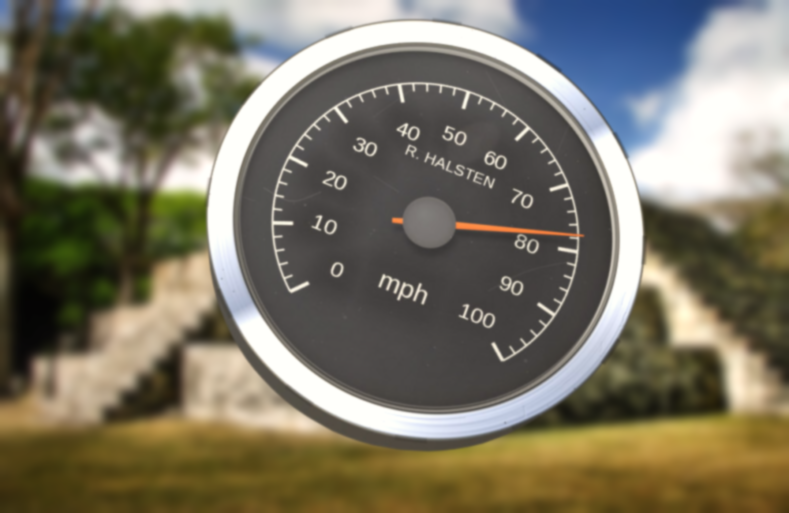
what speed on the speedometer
78 mph
